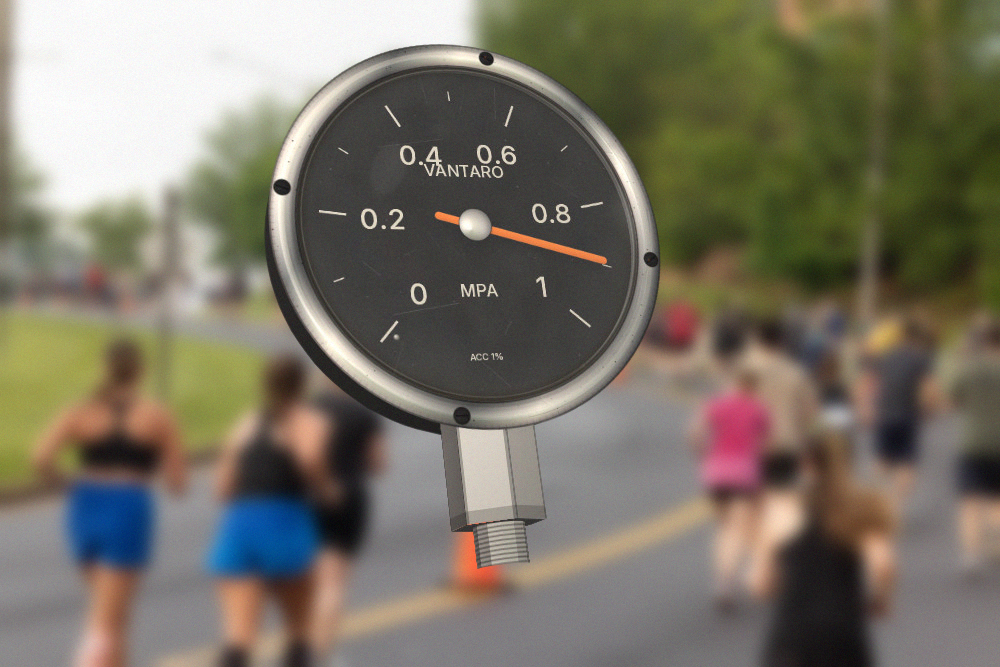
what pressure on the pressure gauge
0.9 MPa
